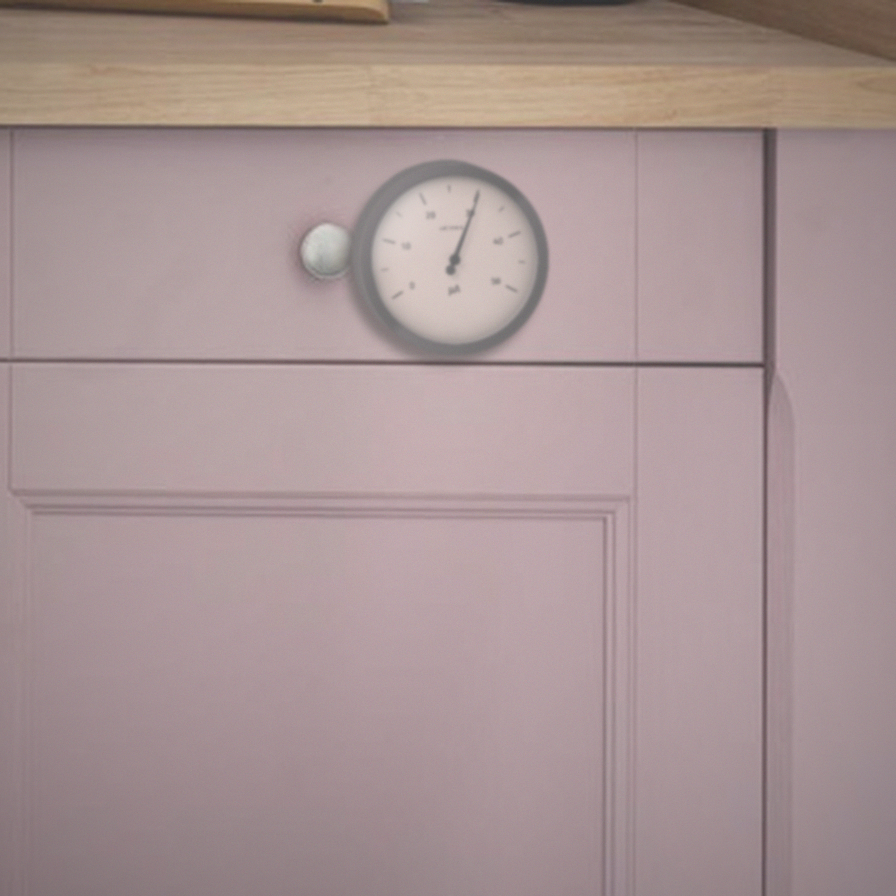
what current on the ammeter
30 µA
